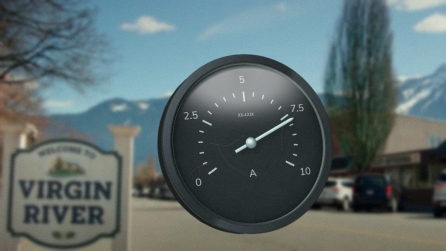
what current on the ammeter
7.75 A
